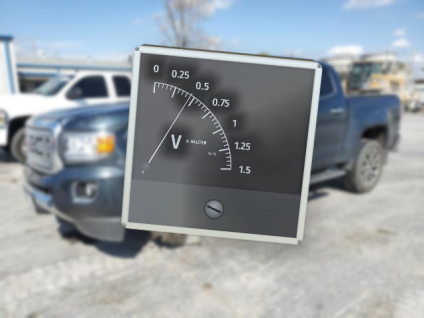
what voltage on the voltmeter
0.45 V
